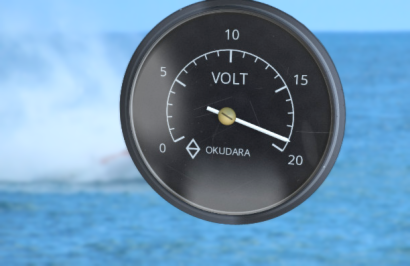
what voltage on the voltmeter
19 V
